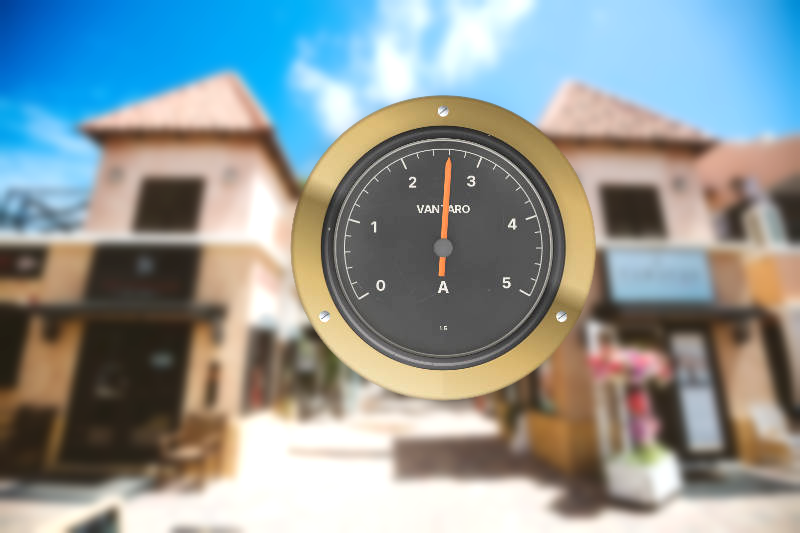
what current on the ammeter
2.6 A
